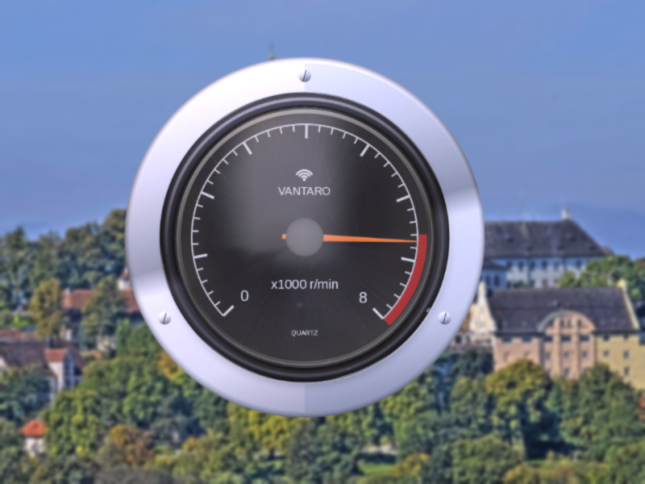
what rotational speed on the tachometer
6700 rpm
